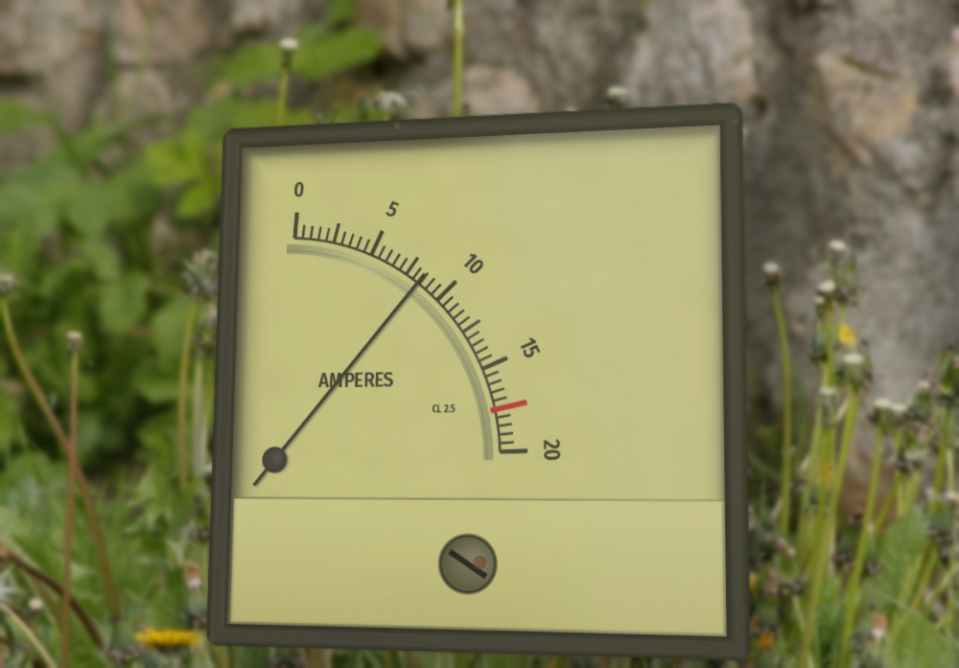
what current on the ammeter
8.5 A
